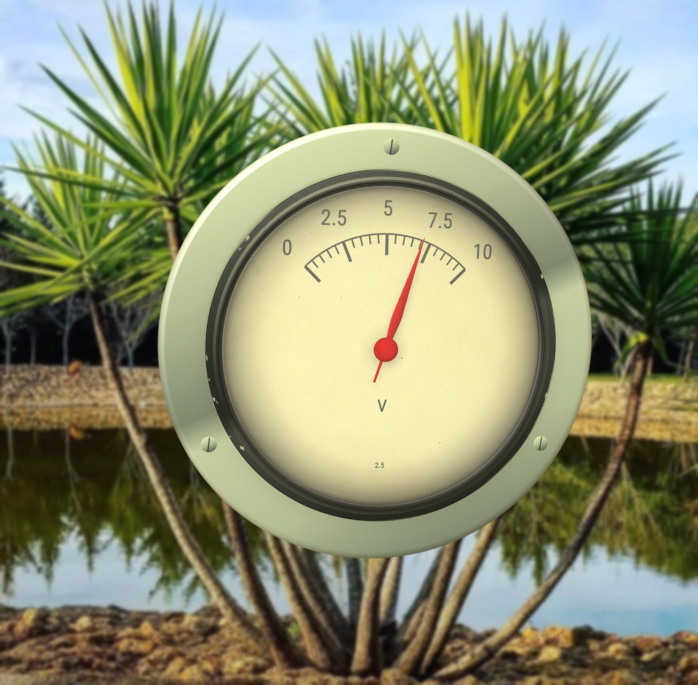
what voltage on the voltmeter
7 V
